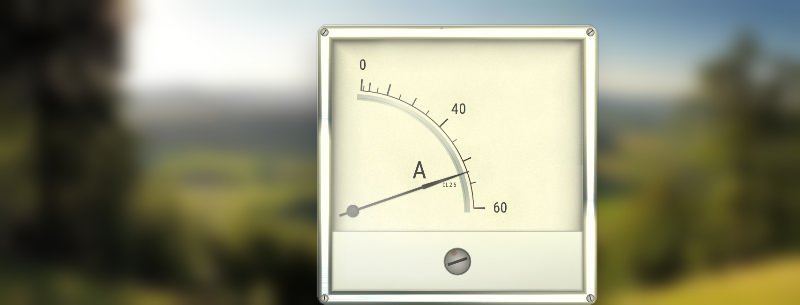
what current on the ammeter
52.5 A
